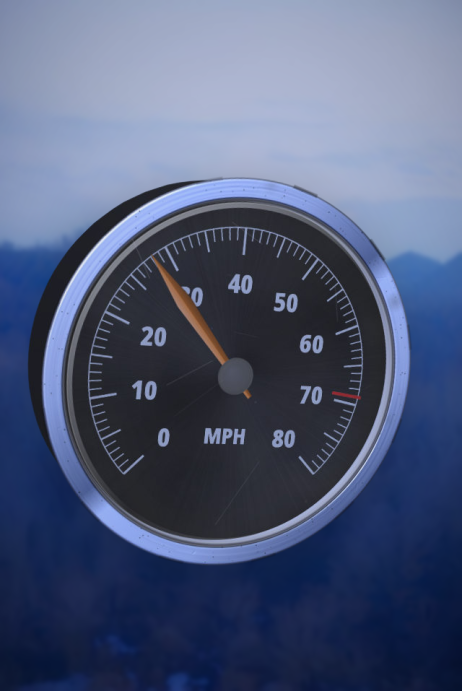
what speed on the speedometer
28 mph
